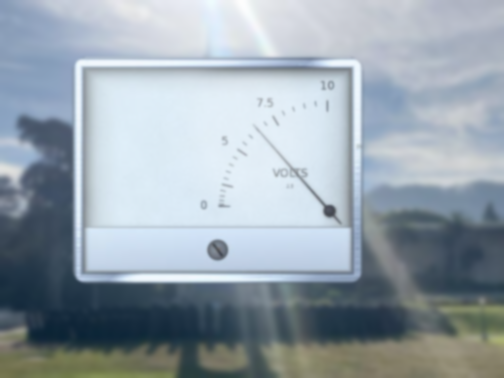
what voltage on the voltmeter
6.5 V
